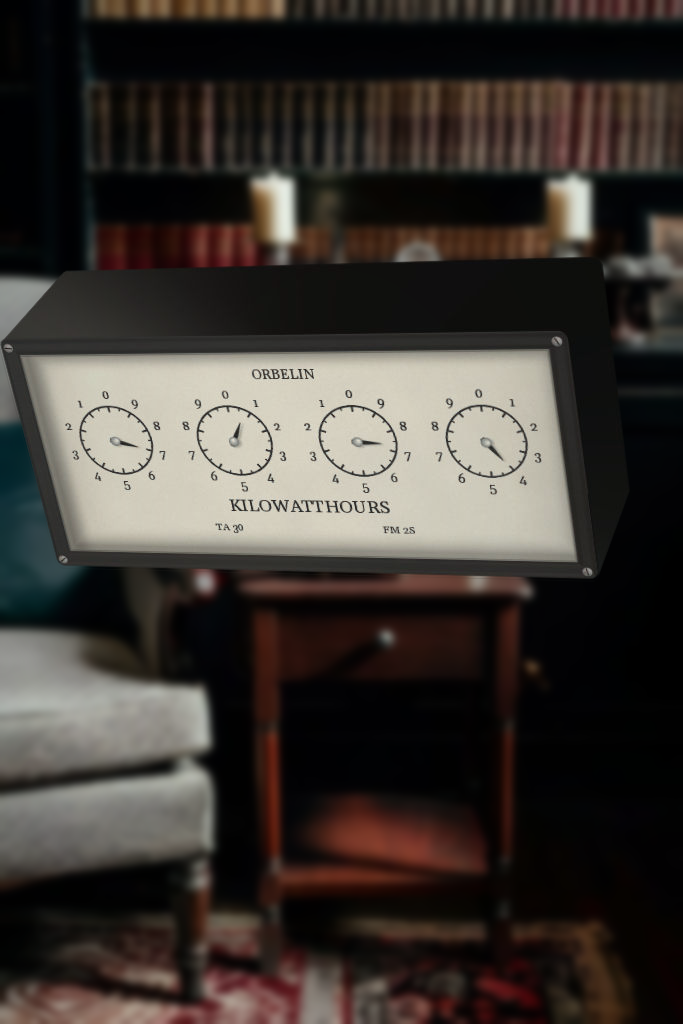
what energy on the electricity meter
7074 kWh
